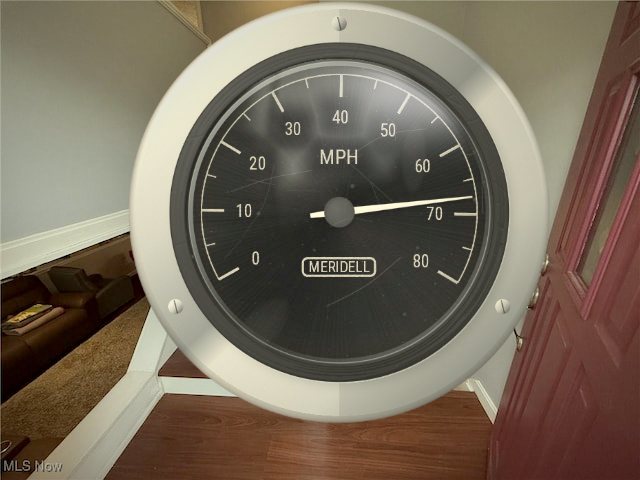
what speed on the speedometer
67.5 mph
